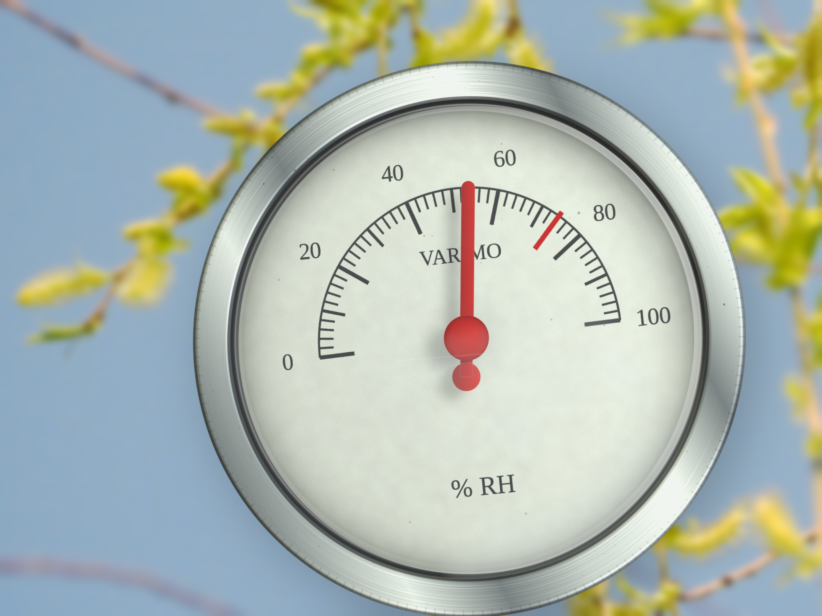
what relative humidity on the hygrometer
54 %
